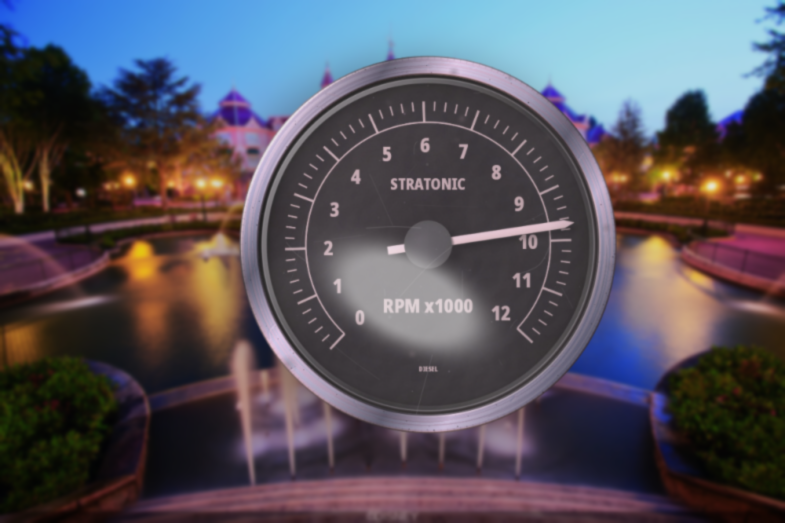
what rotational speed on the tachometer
9700 rpm
